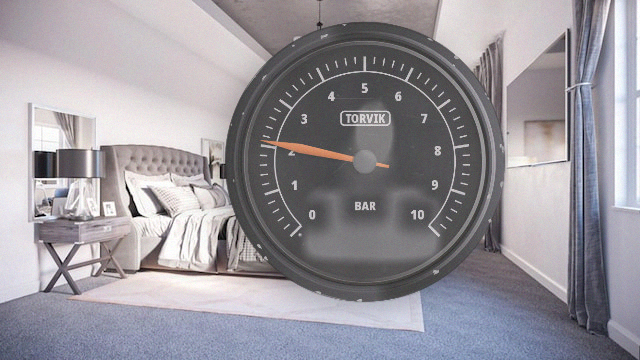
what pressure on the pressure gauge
2.1 bar
